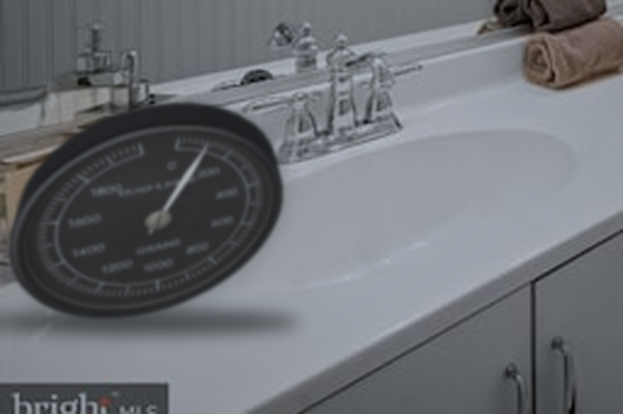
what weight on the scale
100 g
